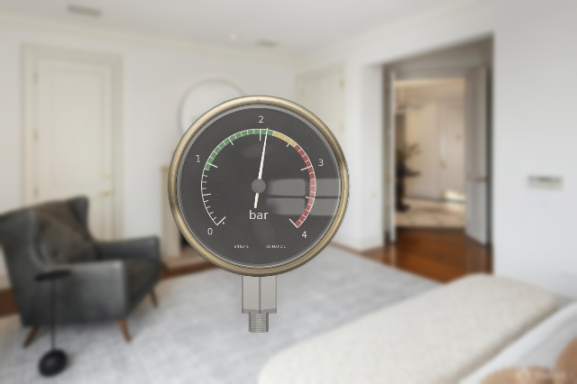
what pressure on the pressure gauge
2.1 bar
